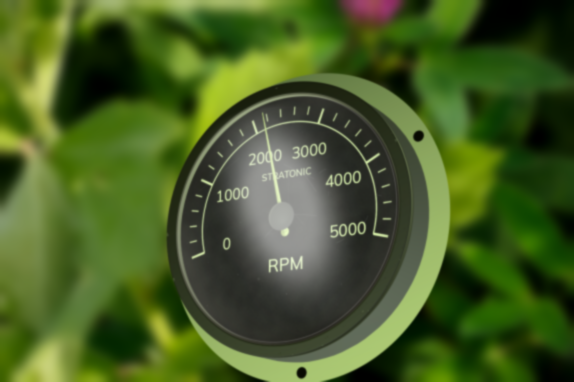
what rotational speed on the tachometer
2200 rpm
